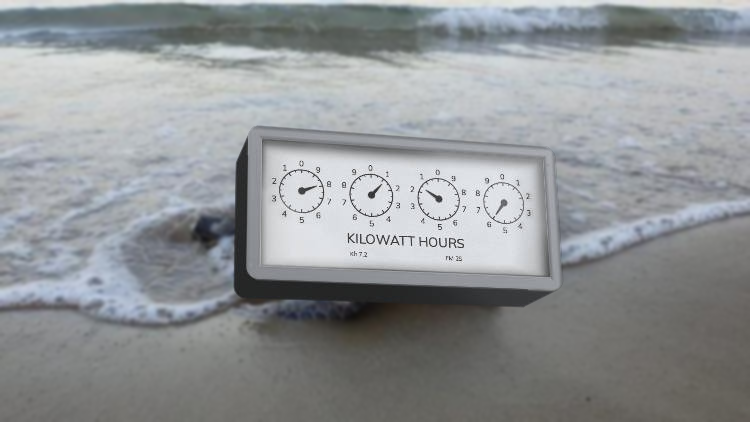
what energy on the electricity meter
8116 kWh
